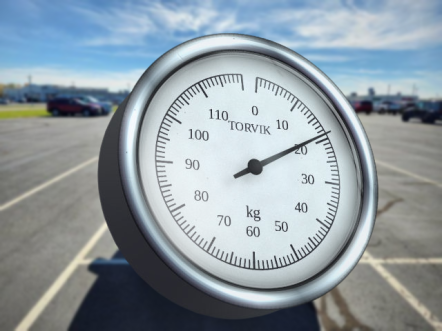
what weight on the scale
19 kg
